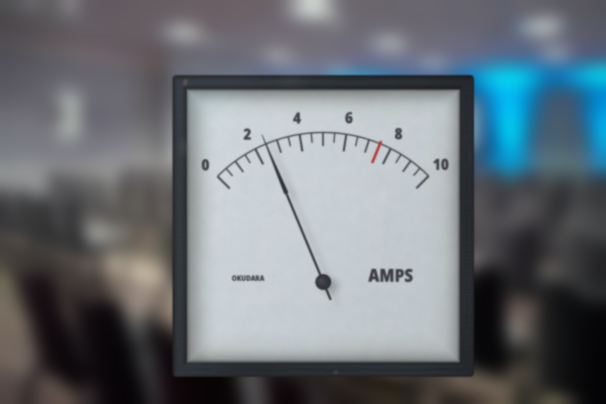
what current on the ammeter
2.5 A
